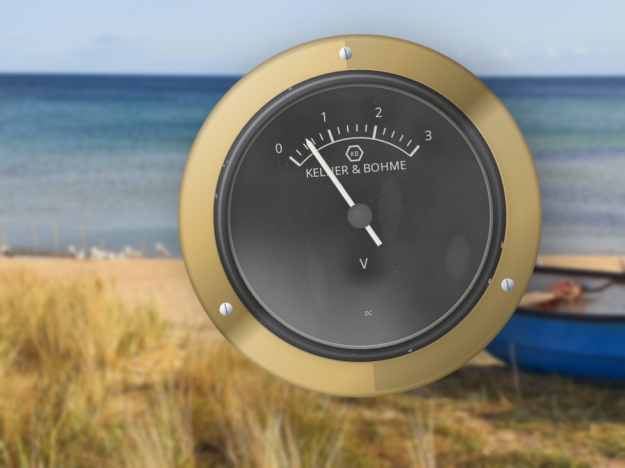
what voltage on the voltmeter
0.5 V
